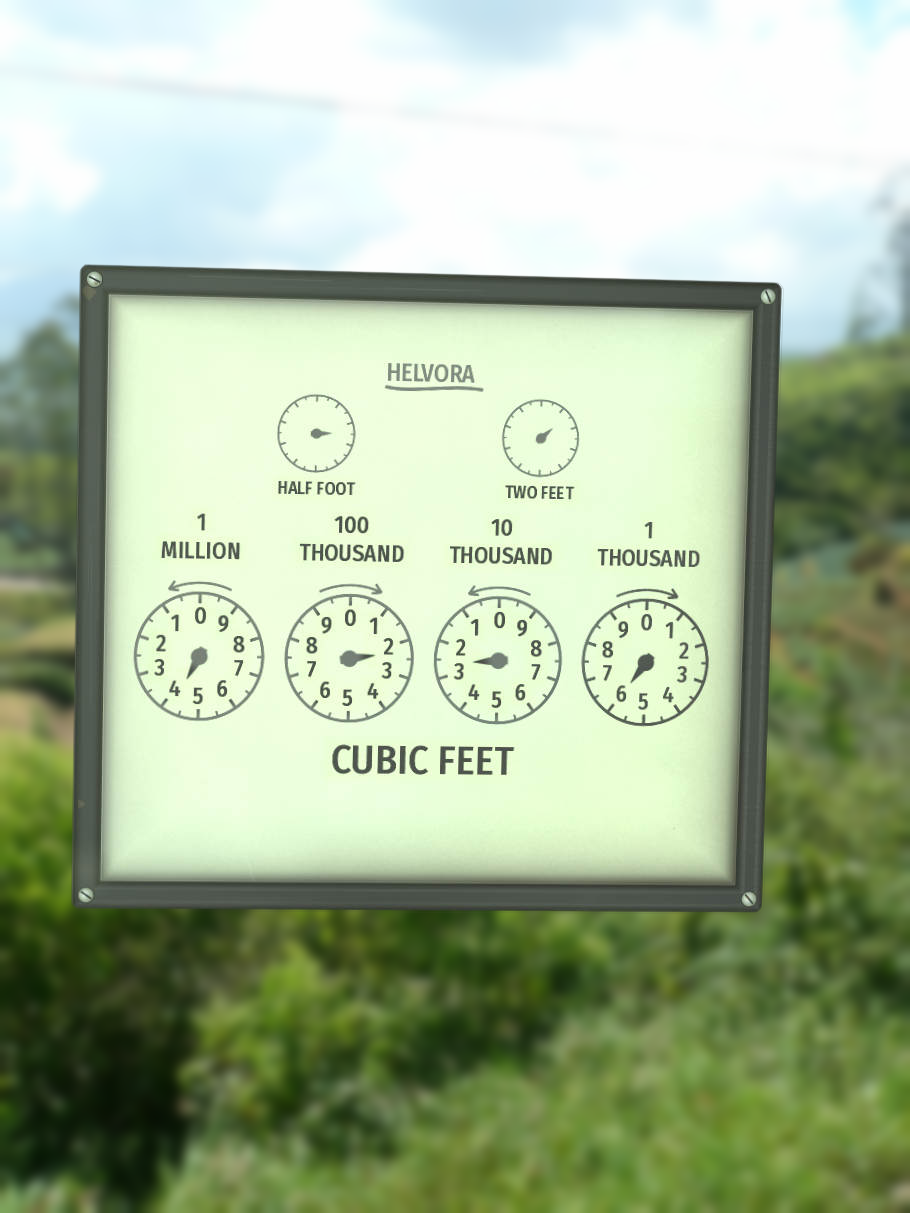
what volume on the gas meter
422600 ft³
